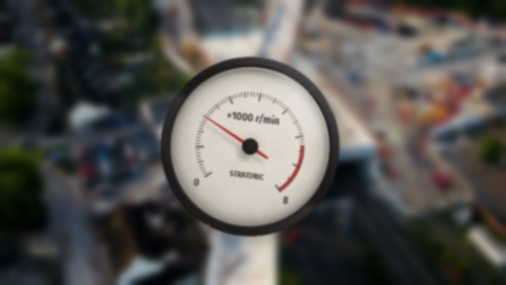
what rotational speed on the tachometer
2000 rpm
